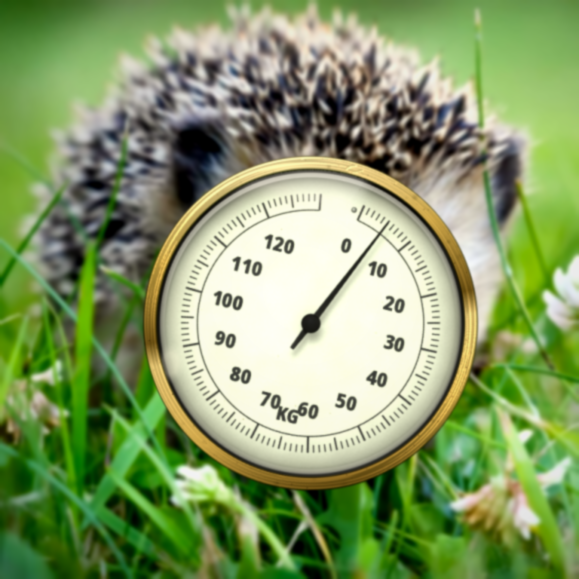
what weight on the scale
5 kg
